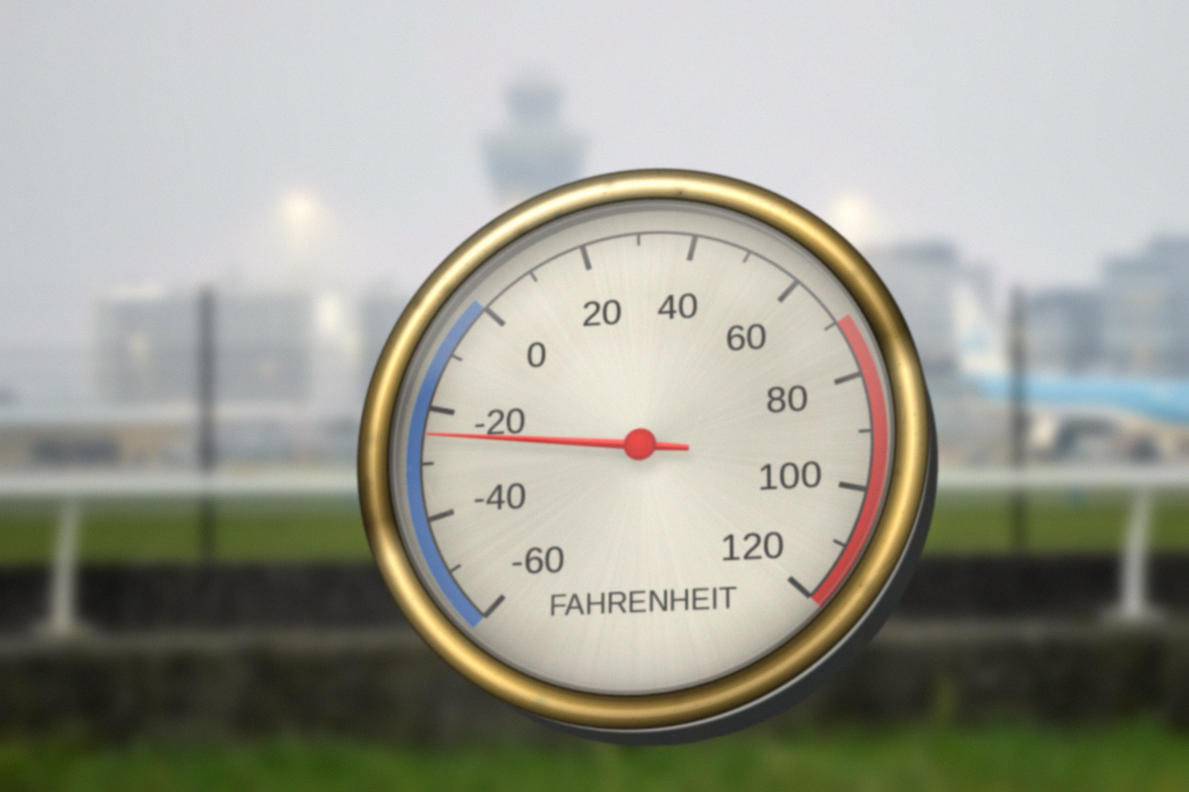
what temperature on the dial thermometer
-25 °F
